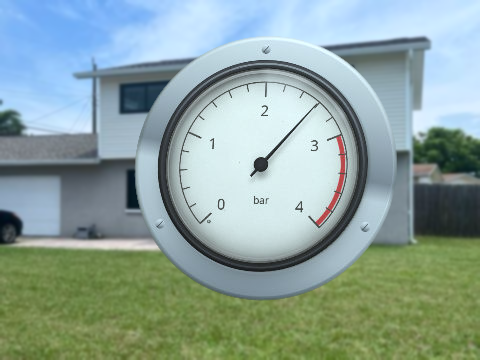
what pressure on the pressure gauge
2.6 bar
